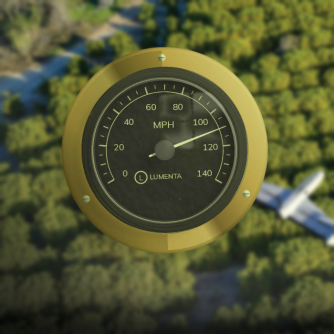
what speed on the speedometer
110 mph
